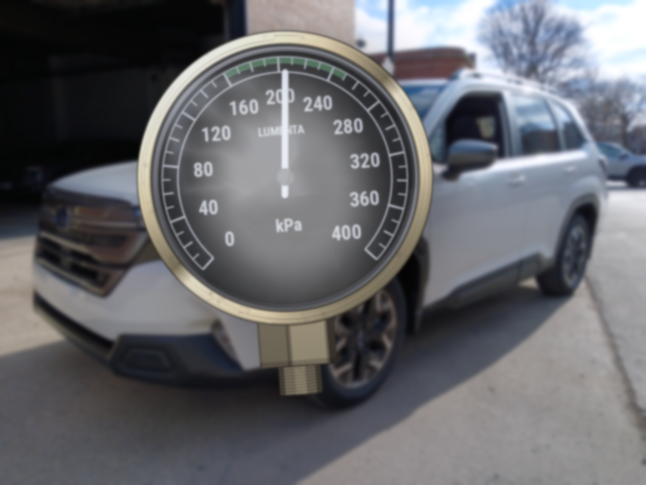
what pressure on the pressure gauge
205 kPa
